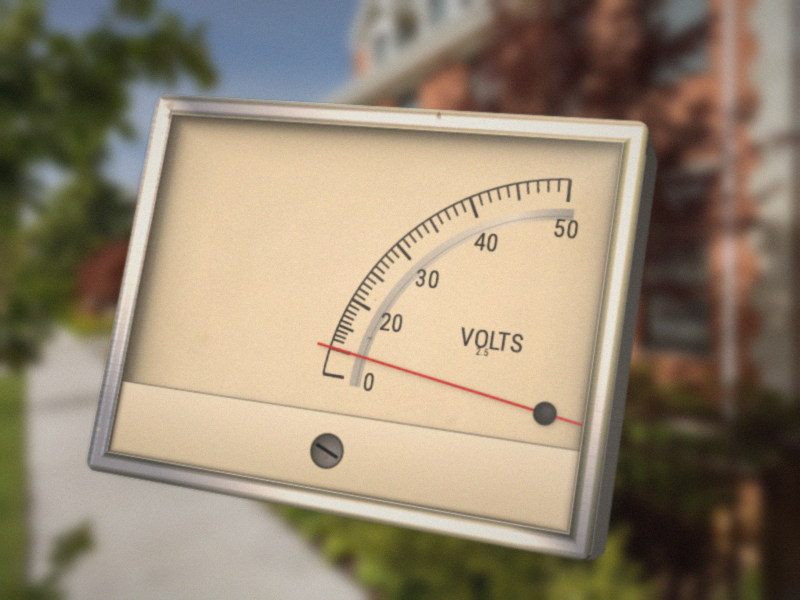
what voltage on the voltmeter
10 V
